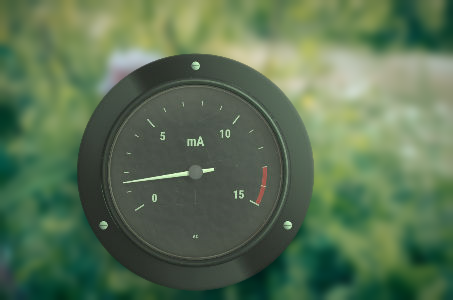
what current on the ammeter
1.5 mA
